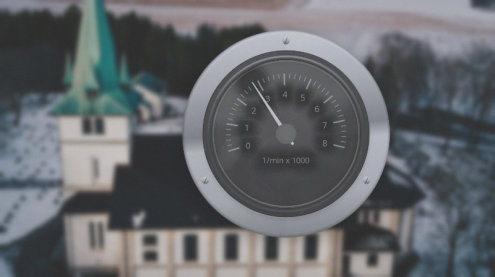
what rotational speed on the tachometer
2800 rpm
